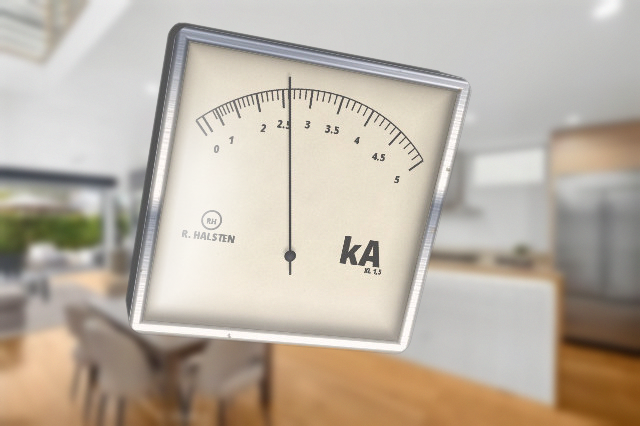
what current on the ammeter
2.6 kA
